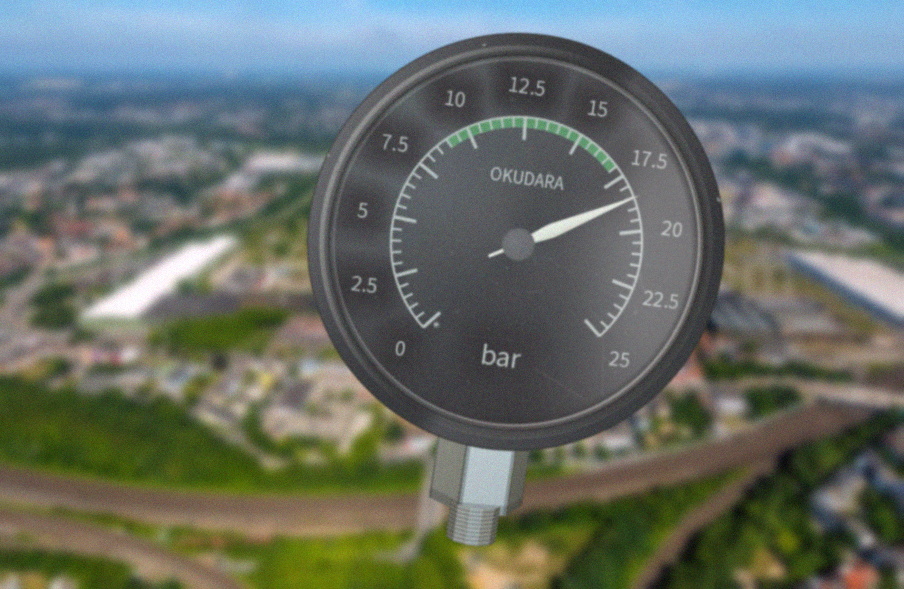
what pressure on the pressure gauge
18.5 bar
